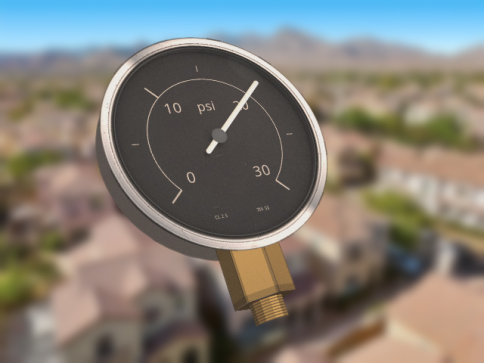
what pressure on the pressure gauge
20 psi
